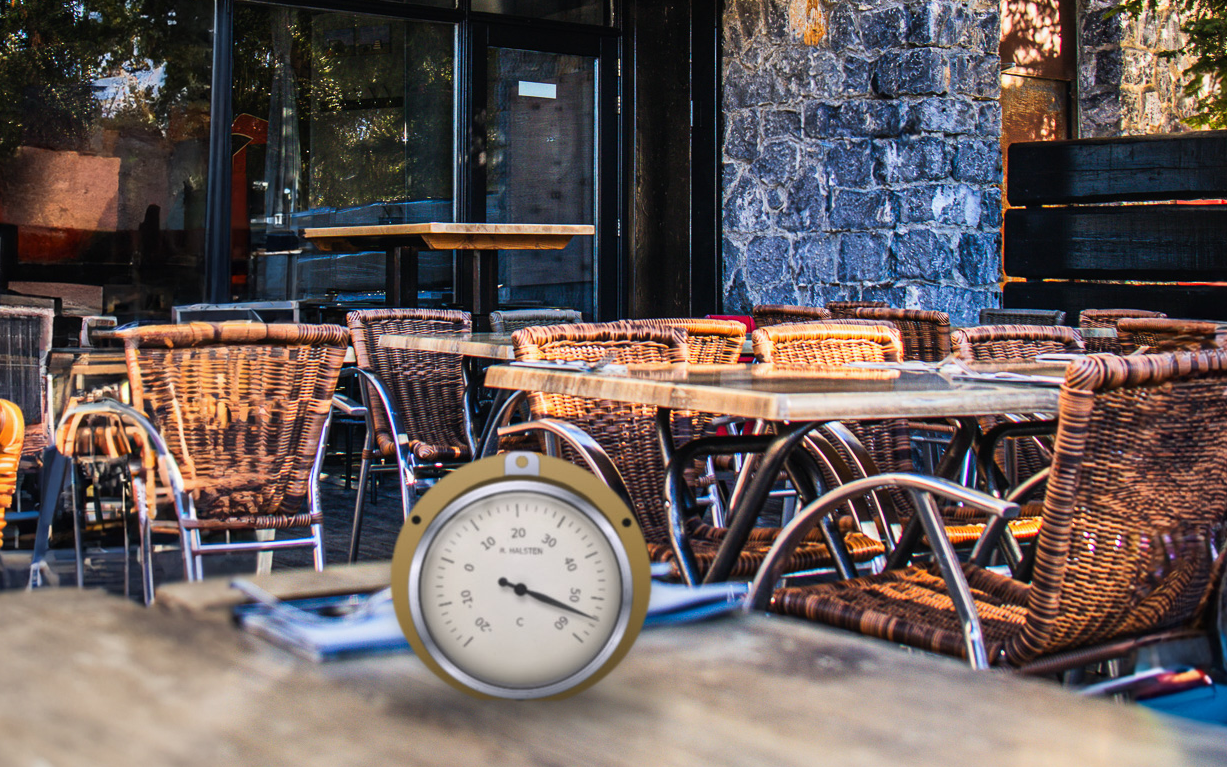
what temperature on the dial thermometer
54 °C
